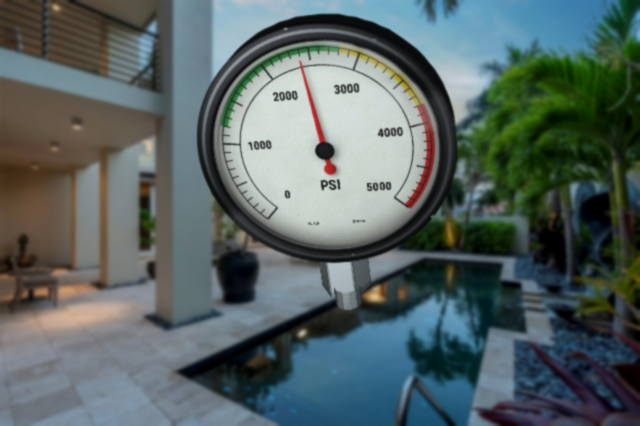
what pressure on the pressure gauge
2400 psi
